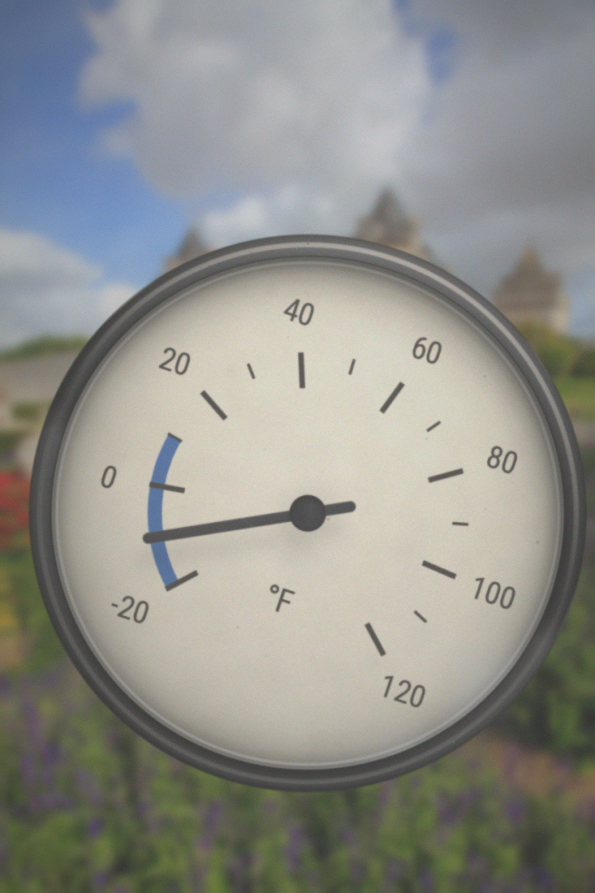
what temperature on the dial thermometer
-10 °F
